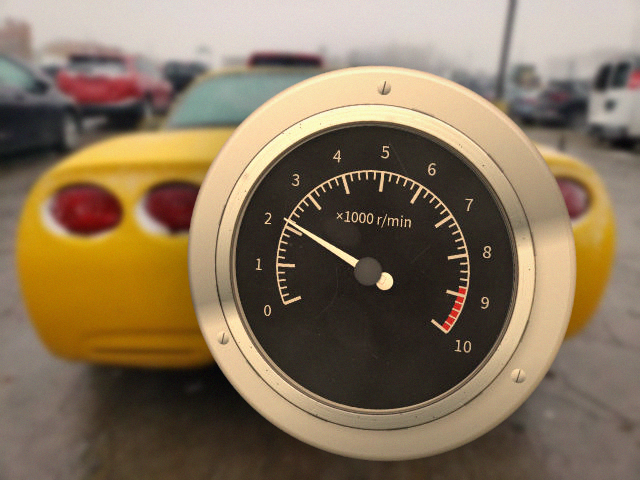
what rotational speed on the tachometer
2200 rpm
